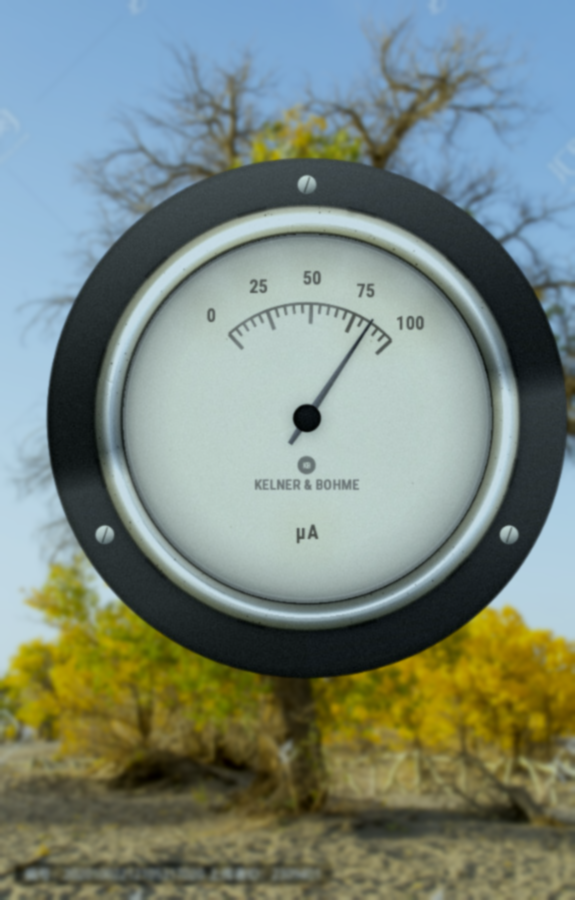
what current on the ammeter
85 µA
